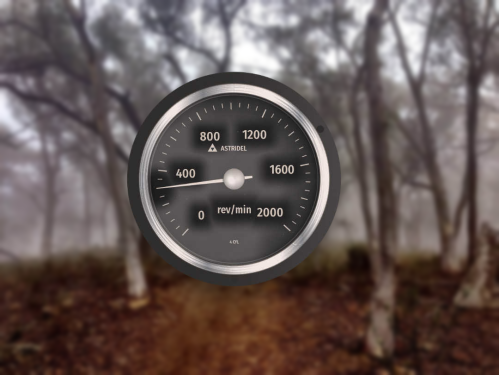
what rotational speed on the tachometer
300 rpm
